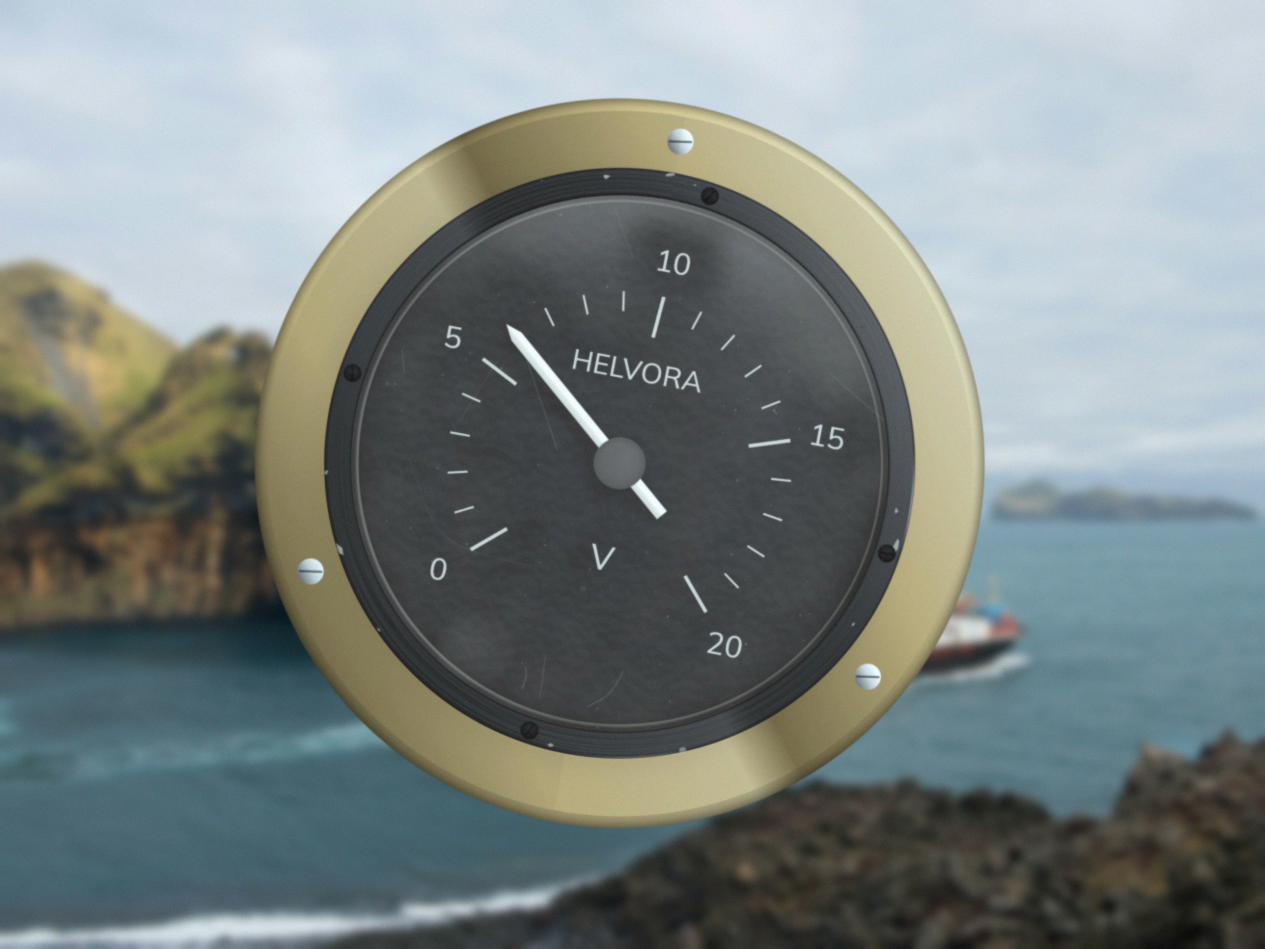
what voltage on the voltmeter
6 V
